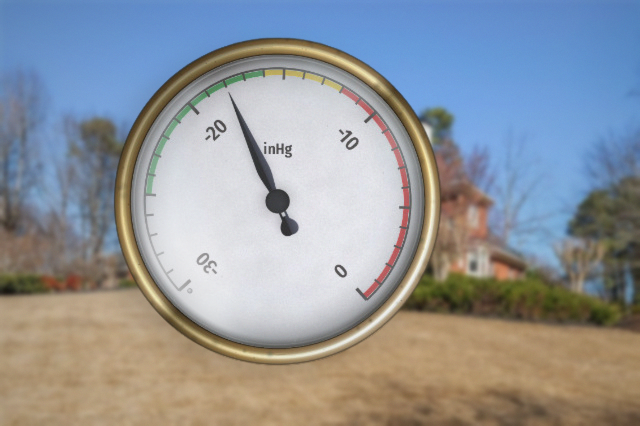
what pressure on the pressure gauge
-18 inHg
